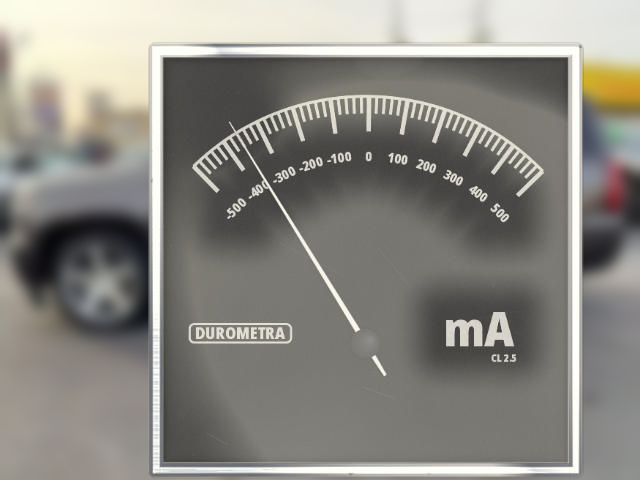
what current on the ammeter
-360 mA
